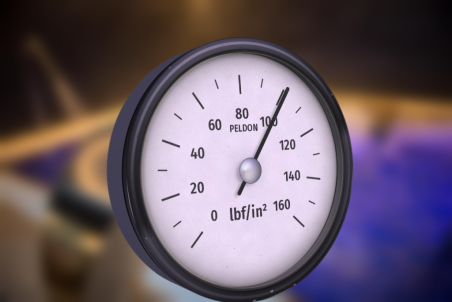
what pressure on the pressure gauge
100 psi
